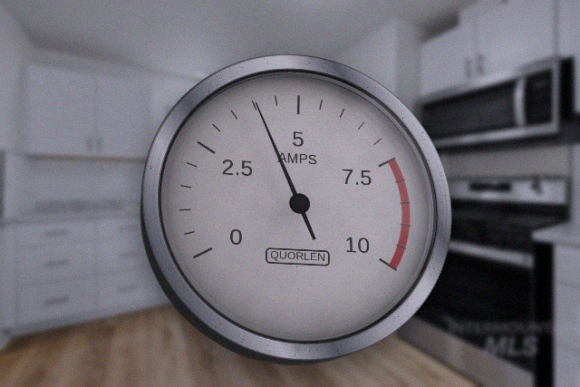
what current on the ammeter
4 A
